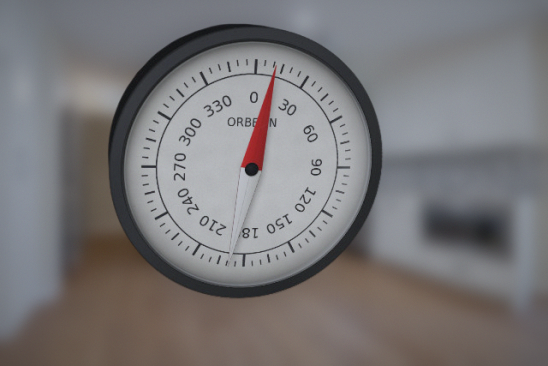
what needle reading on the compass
10 °
